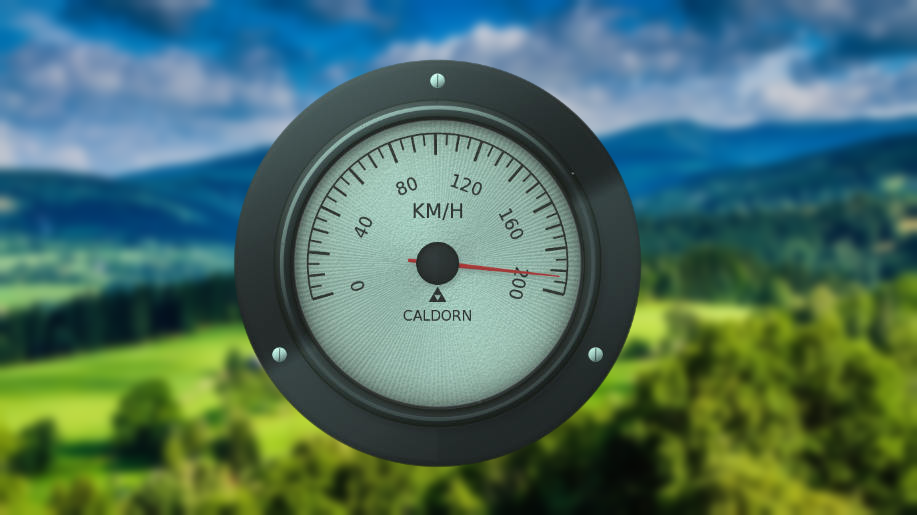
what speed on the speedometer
192.5 km/h
